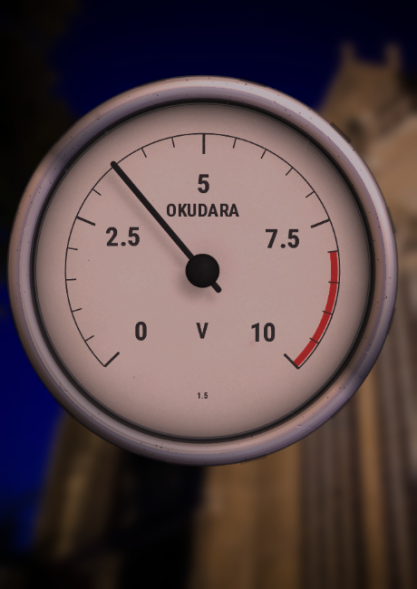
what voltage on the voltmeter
3.5 V
